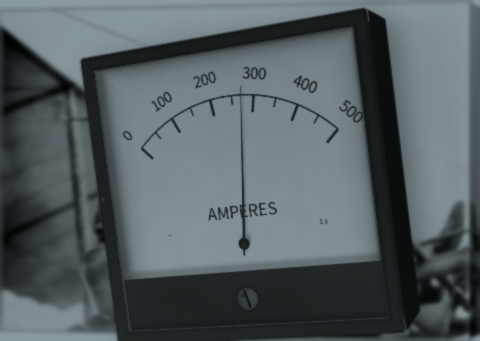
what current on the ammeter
275 A
